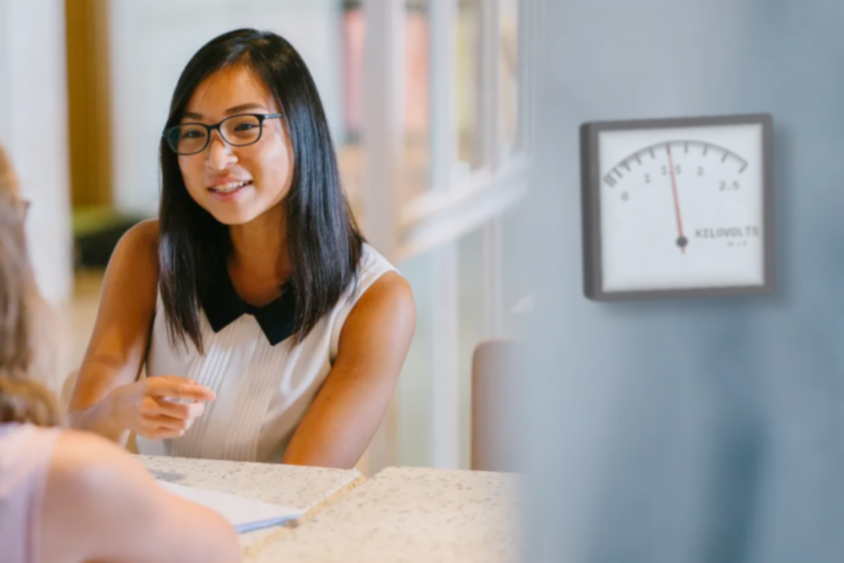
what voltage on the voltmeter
1.5 kV
